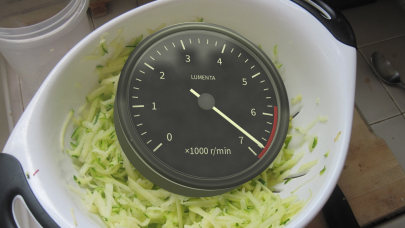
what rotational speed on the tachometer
6800 rpm
